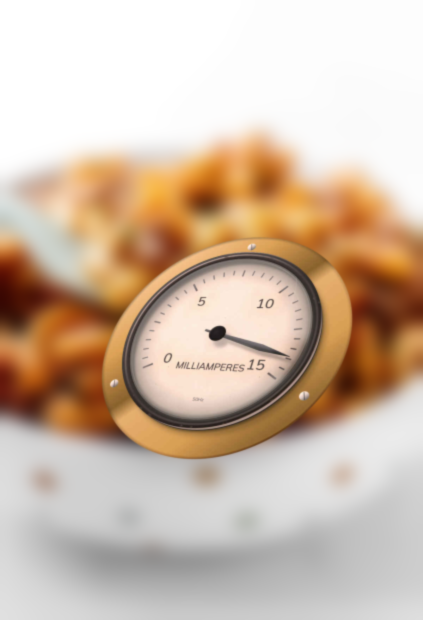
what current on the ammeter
14 mA
